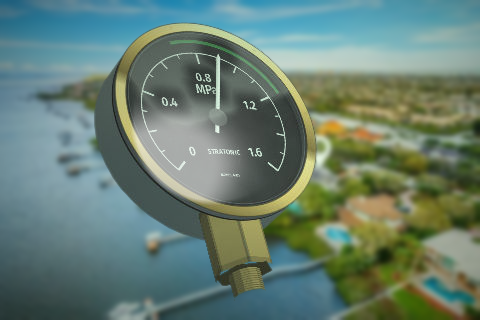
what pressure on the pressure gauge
0.9 MPa
